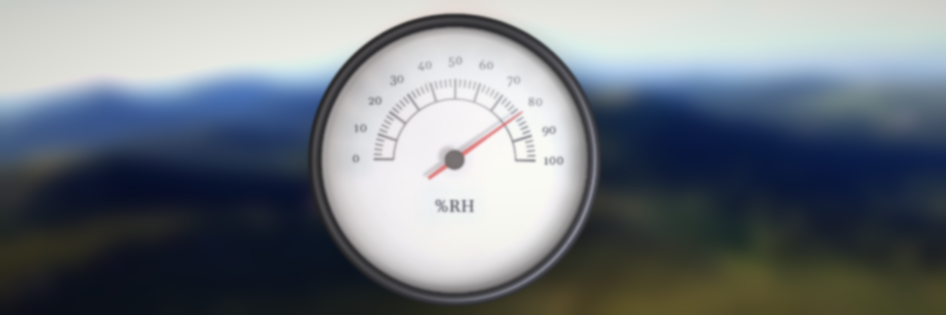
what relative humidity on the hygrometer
80 %
